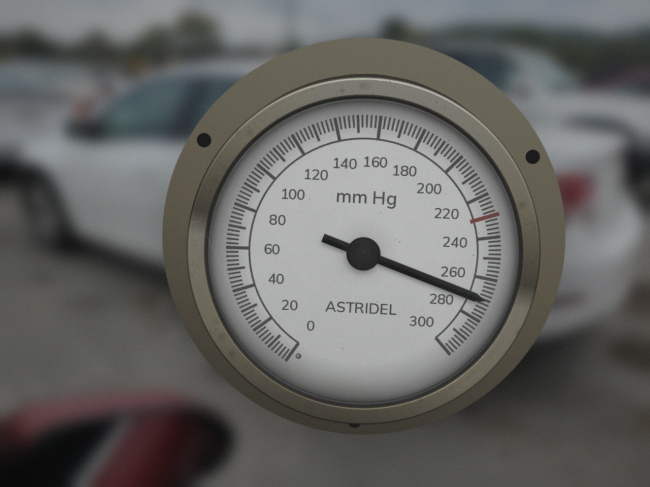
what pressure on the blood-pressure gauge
270 mmHg
